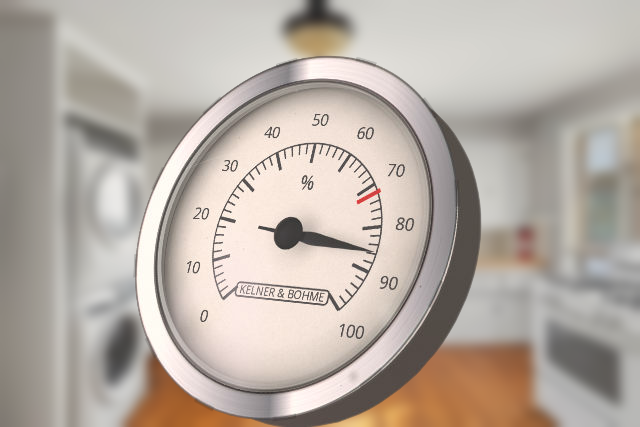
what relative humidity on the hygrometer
86 %
